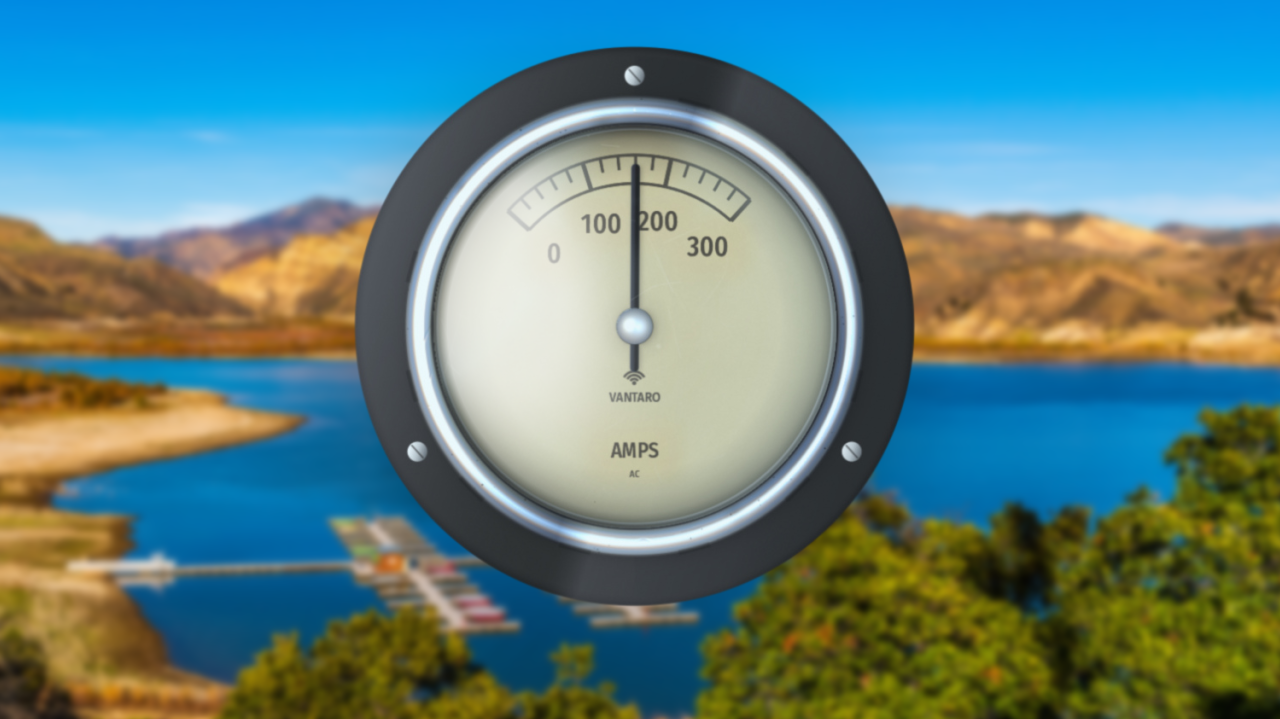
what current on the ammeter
160 A
